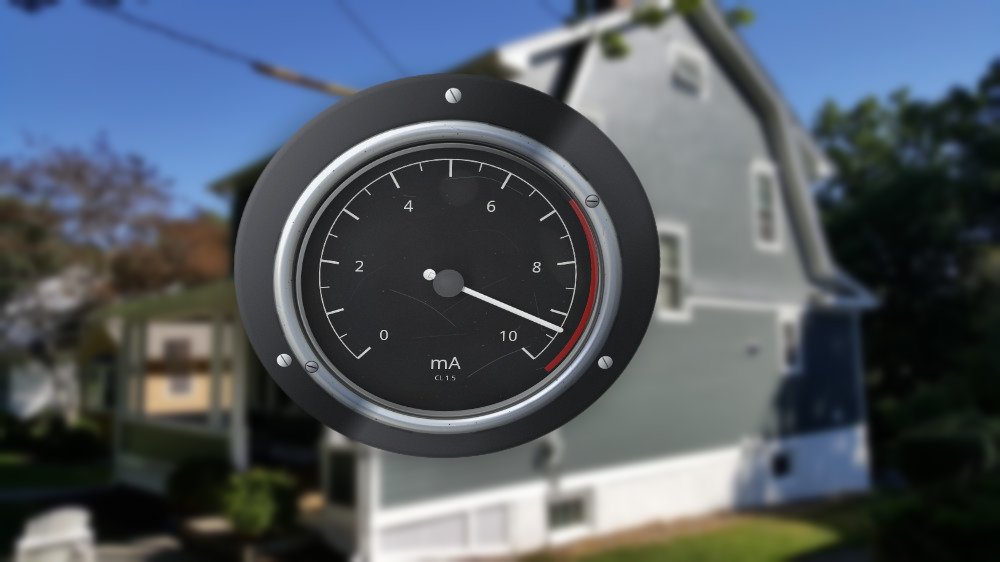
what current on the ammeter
9.25 mA
